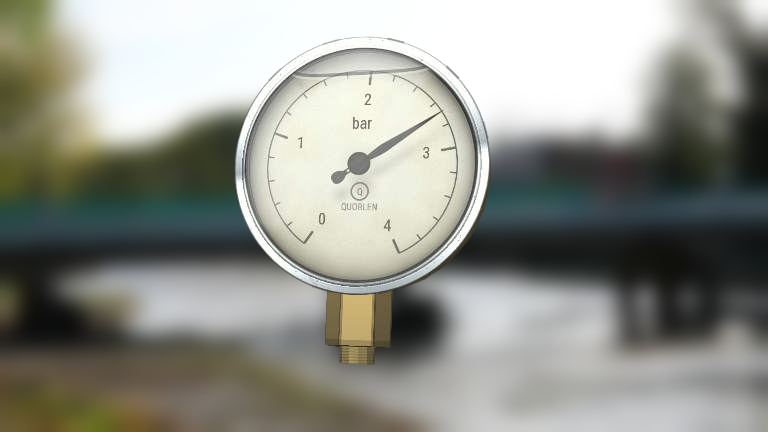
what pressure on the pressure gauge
2.7 bar
